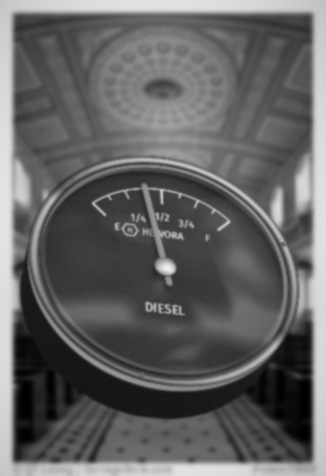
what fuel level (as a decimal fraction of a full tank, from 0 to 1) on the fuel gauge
0.375
